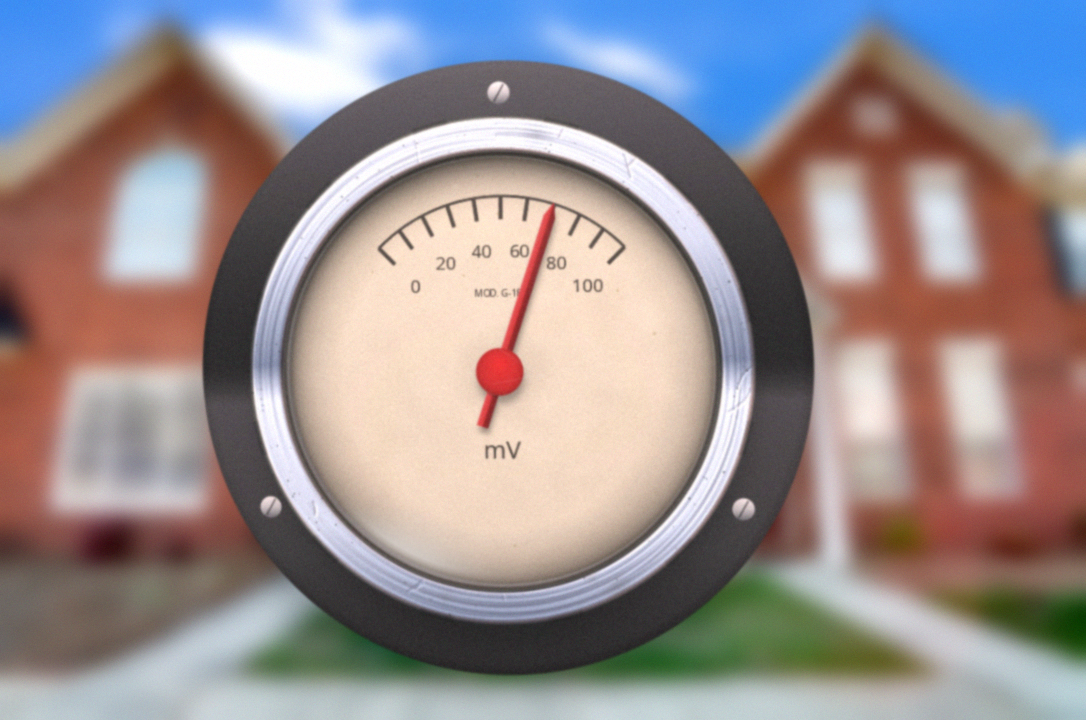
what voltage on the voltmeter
70 mV
